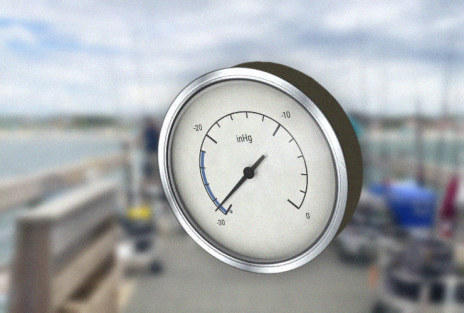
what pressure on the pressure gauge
-29 inHg
